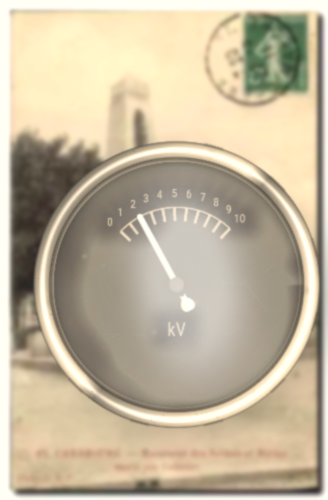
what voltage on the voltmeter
2 kV
